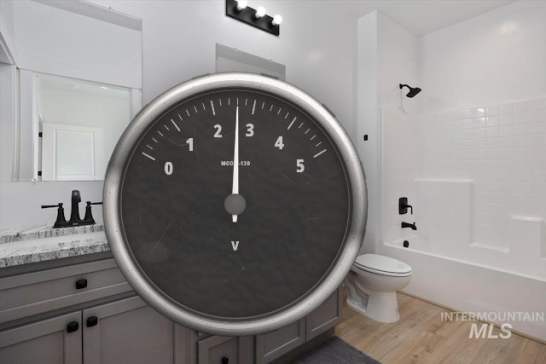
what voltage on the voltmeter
2.6 V
